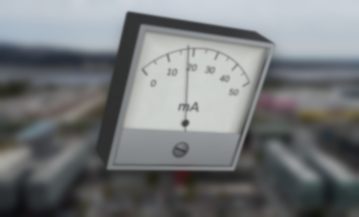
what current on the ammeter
17.5 mA
